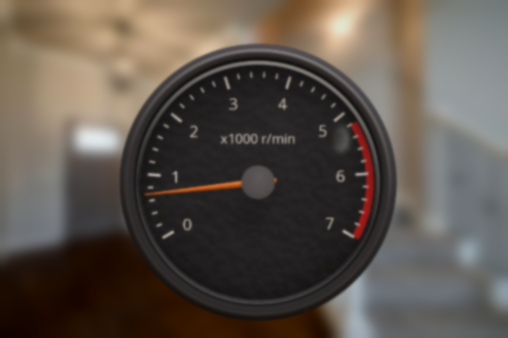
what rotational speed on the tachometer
700 rpm
